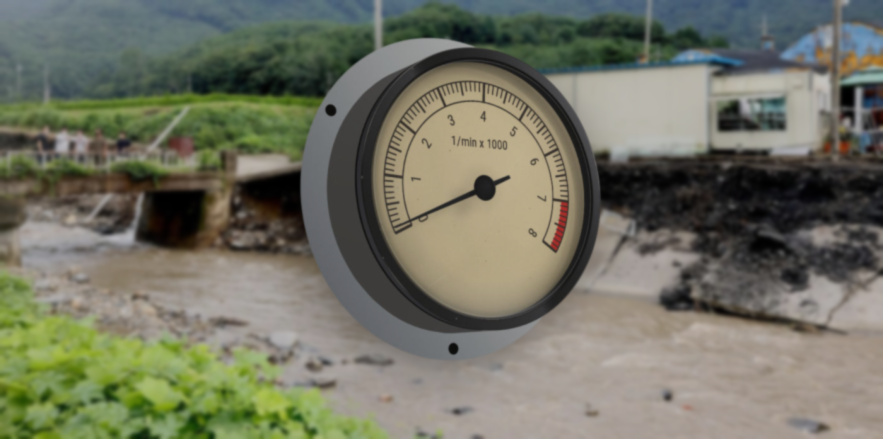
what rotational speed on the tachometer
100 rpm
